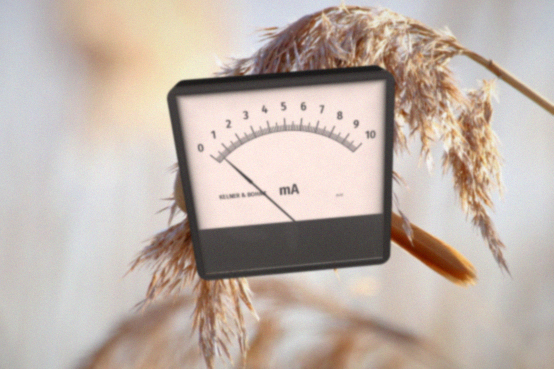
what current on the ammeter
0.5 mA
